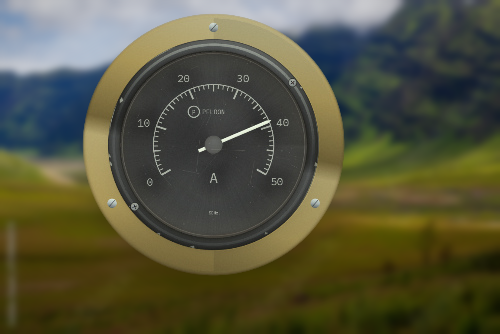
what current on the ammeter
39 A
